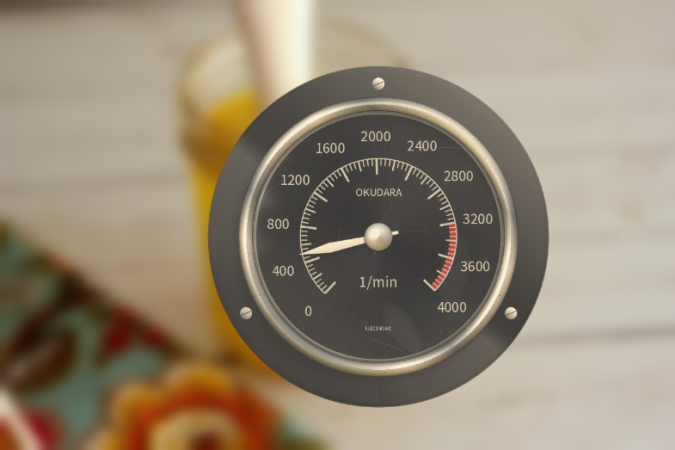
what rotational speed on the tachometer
500 rpm
